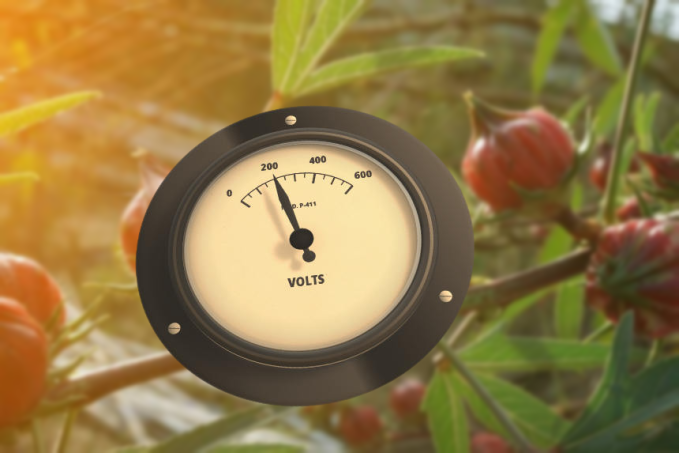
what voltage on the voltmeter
200 V
